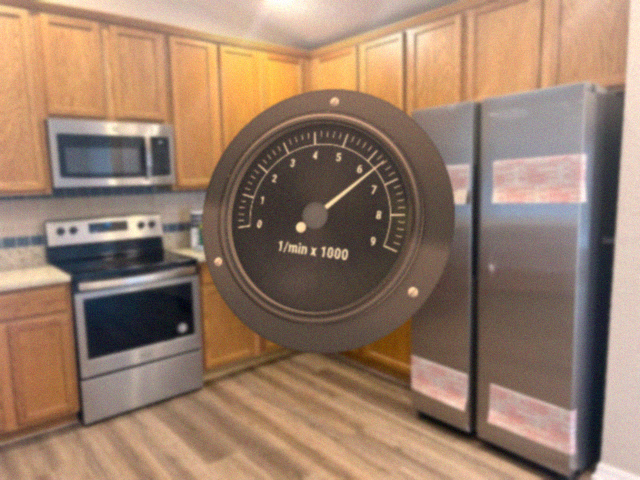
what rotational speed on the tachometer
6400 rpm
